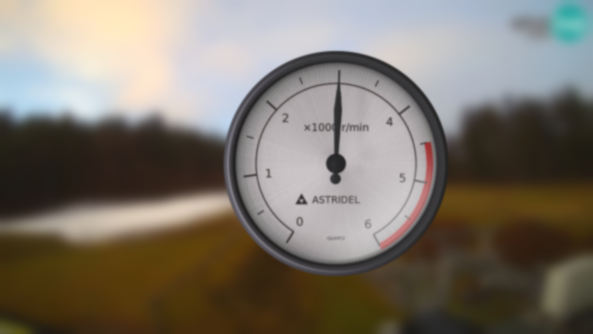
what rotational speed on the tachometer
3000 rpm
